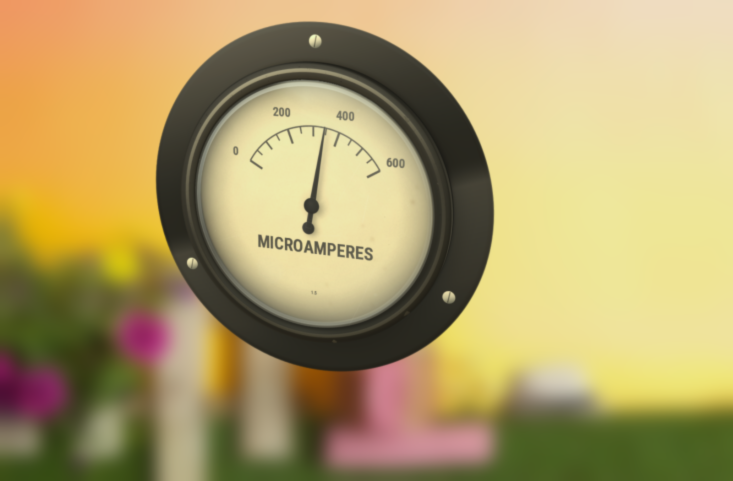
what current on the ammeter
350 µA
